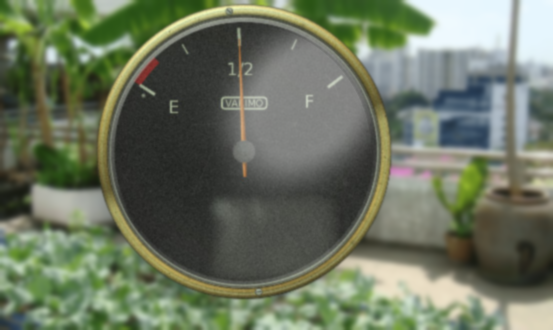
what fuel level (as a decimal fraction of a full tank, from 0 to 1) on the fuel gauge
0.5
